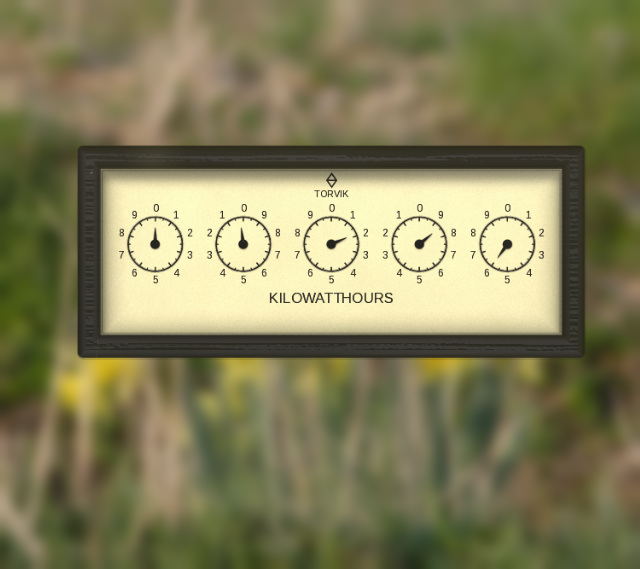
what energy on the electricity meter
186 kWh
